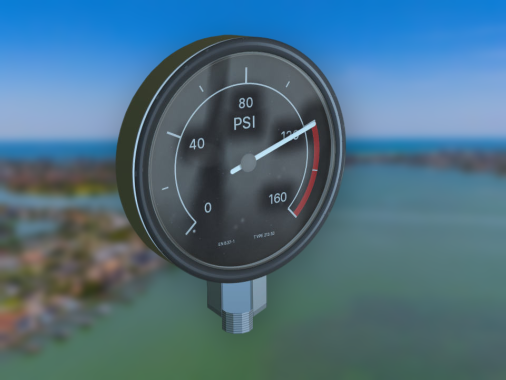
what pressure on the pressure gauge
120 psi
